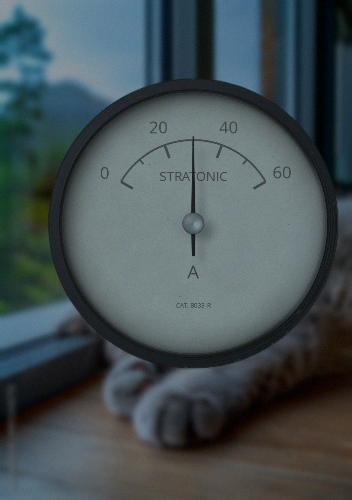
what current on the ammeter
30 A
